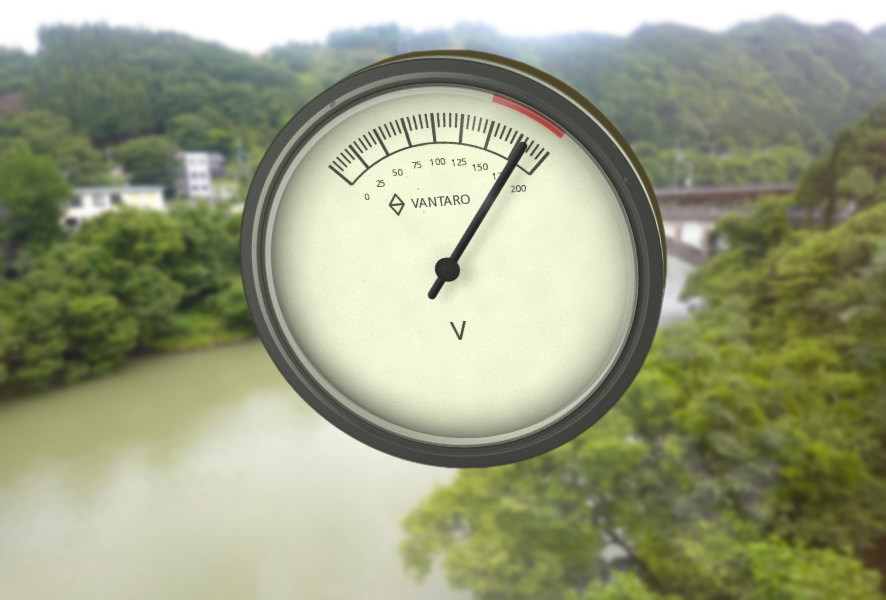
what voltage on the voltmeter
180 V
